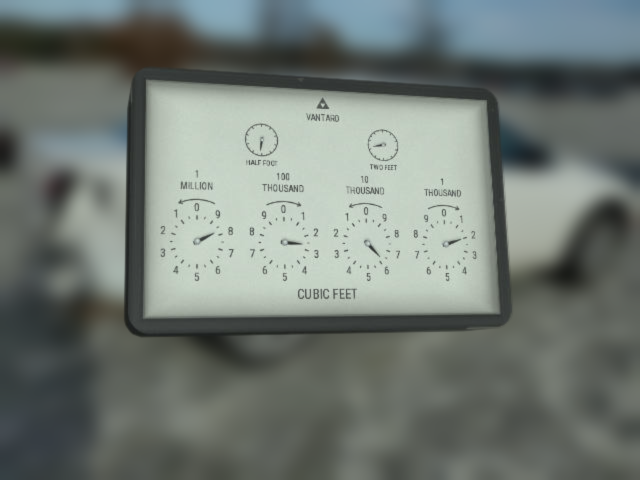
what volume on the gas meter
826200 ft³
